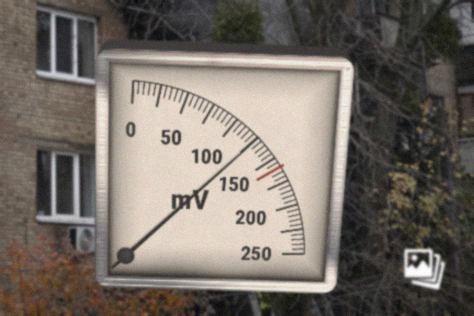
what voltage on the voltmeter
125 mV
